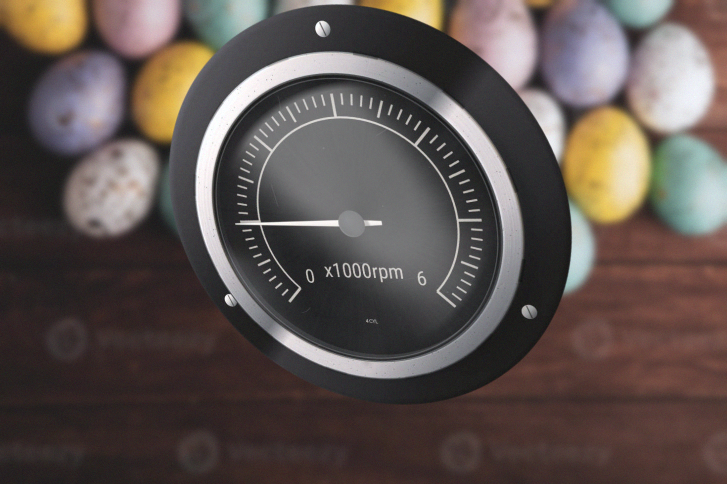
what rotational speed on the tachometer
1000 rpm
